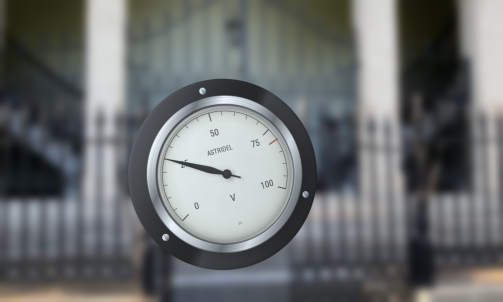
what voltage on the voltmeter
25 V
